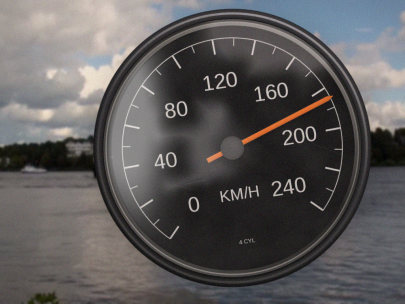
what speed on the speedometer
185 km/h
